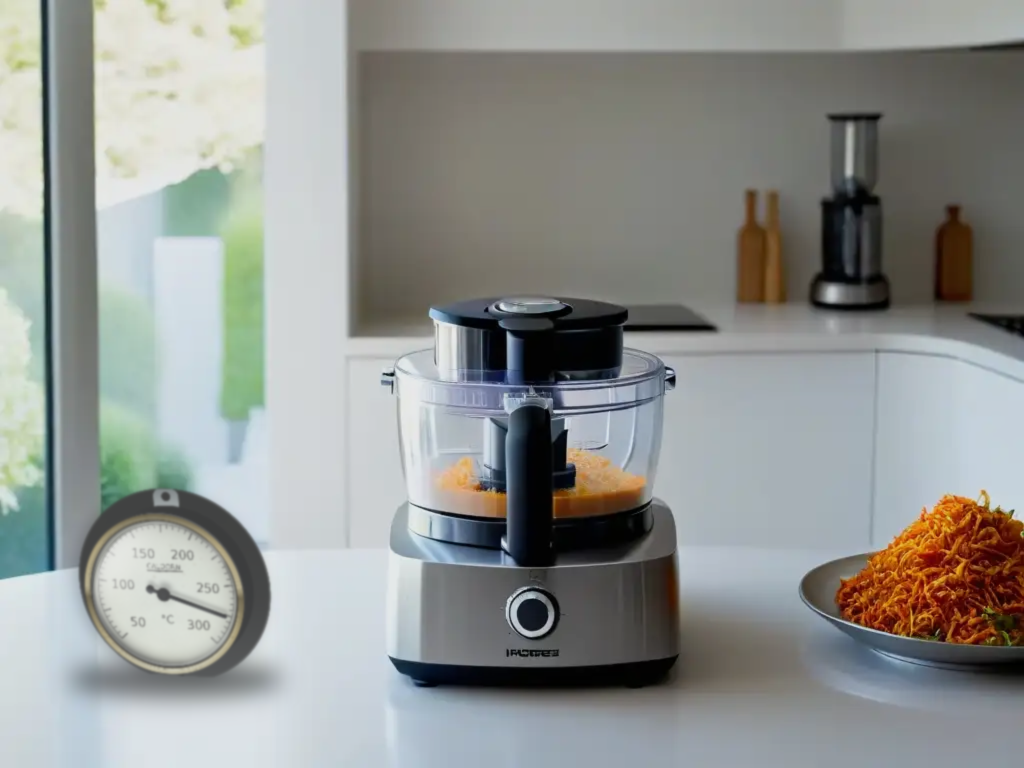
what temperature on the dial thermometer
275 °C
